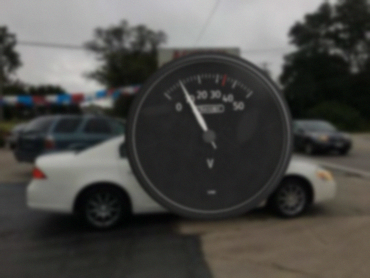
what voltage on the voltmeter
10 V
